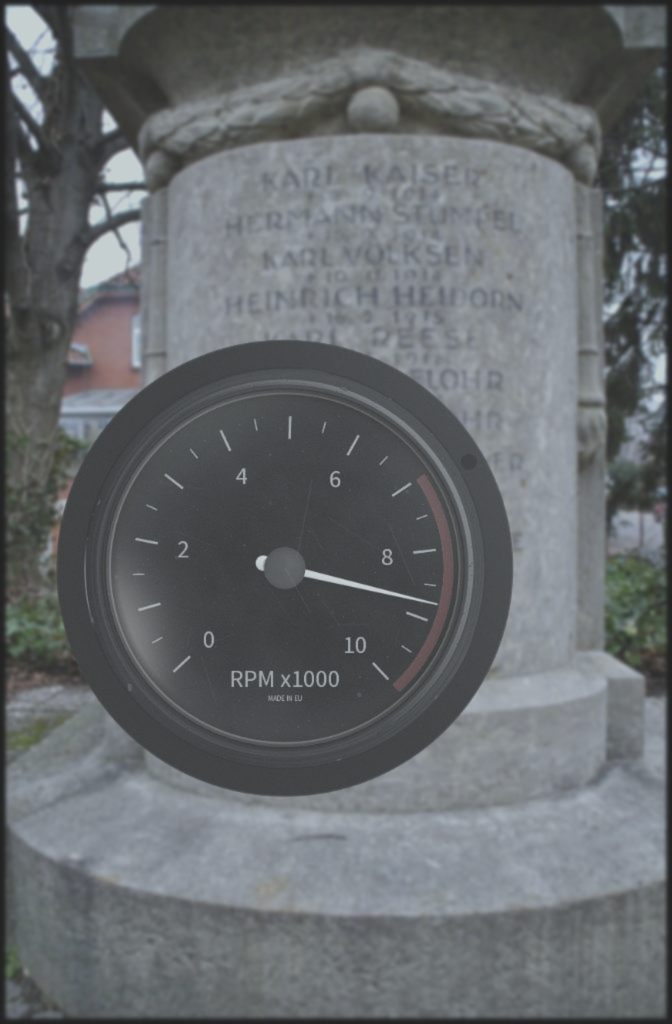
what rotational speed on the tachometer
8750 rpm
